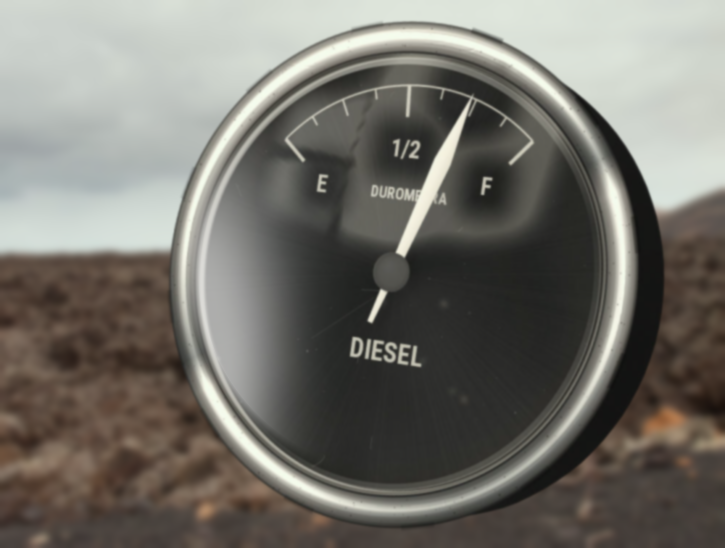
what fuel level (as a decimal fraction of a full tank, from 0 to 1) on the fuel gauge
0.75
